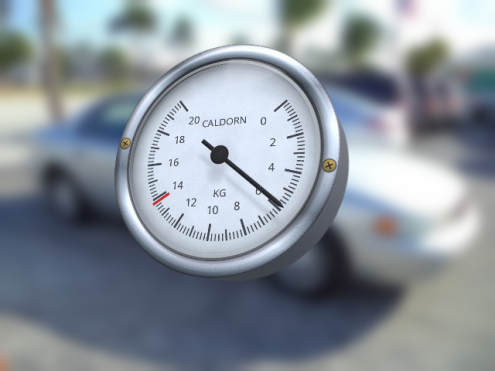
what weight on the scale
5.8 kg
